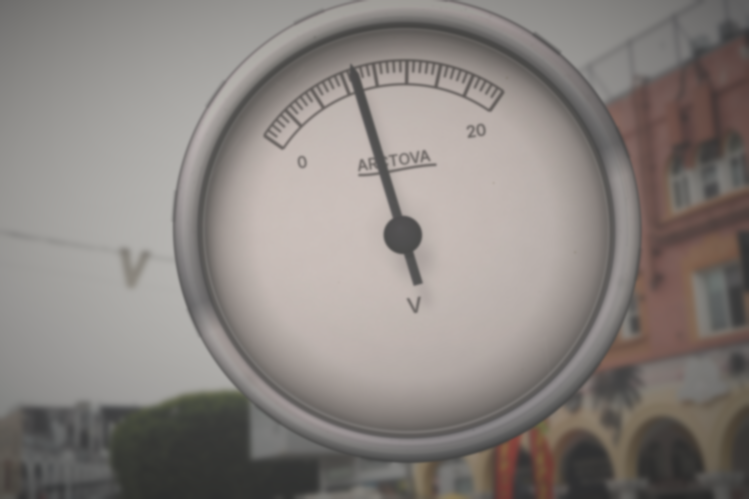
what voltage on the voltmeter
8.5 V
